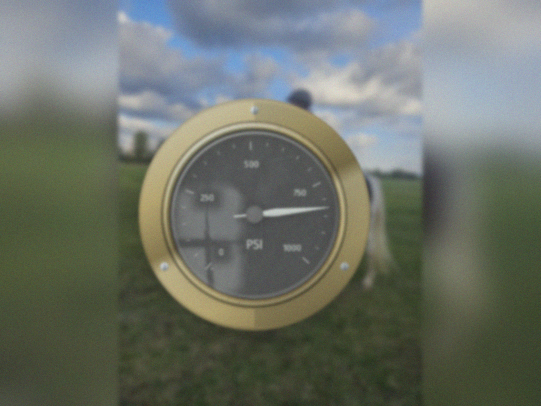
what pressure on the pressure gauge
825 psi
